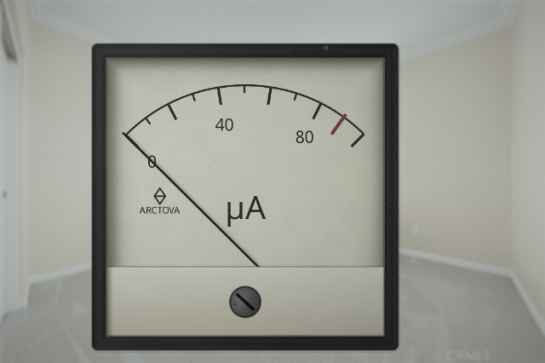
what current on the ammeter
0 µA
